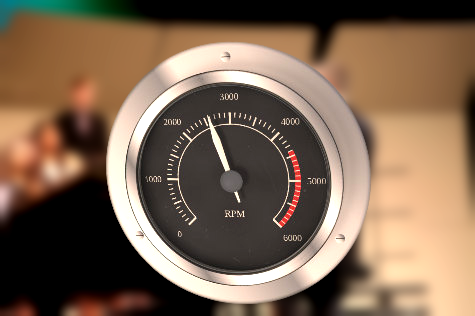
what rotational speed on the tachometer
2600 rpm
